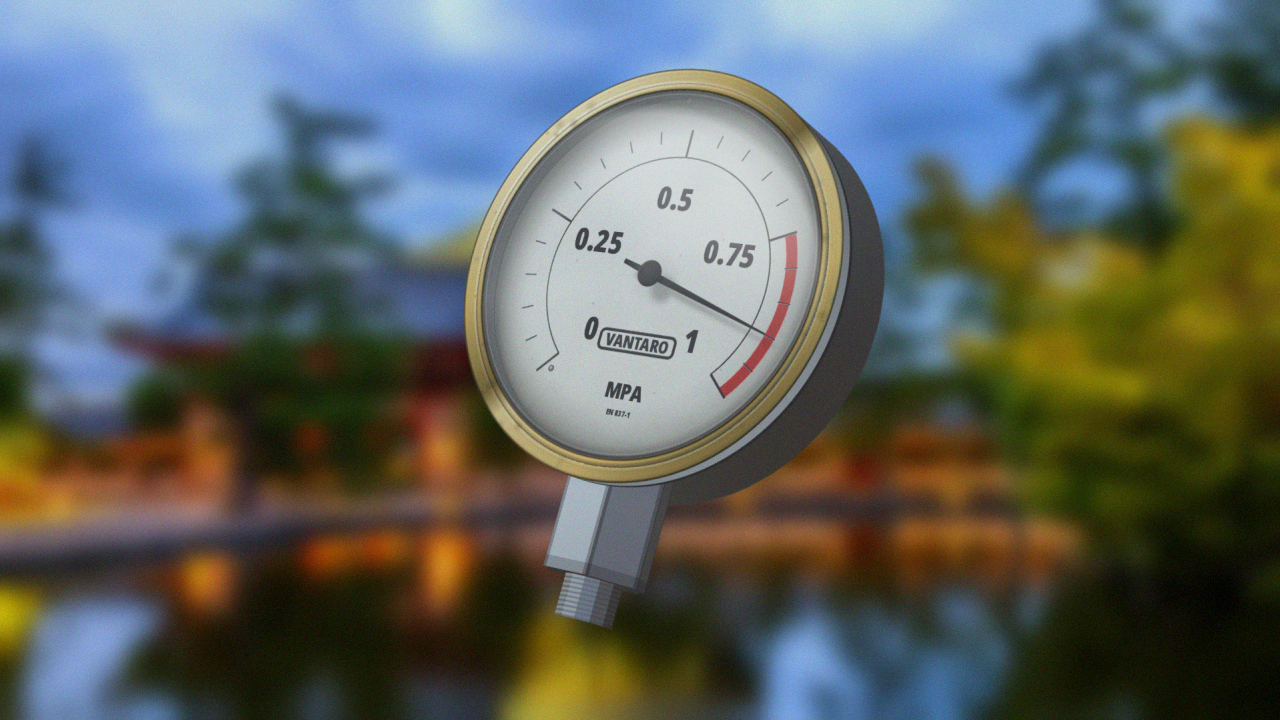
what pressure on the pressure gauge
0.9 MPa
